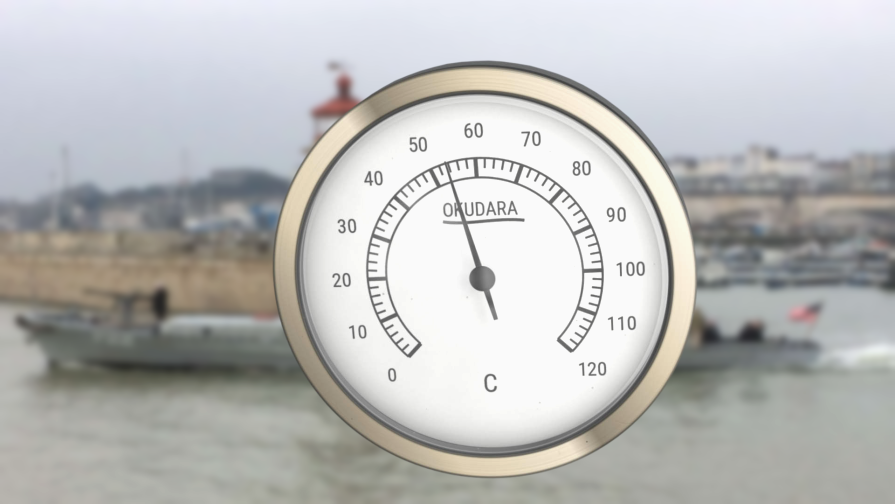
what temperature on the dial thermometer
54 °C
